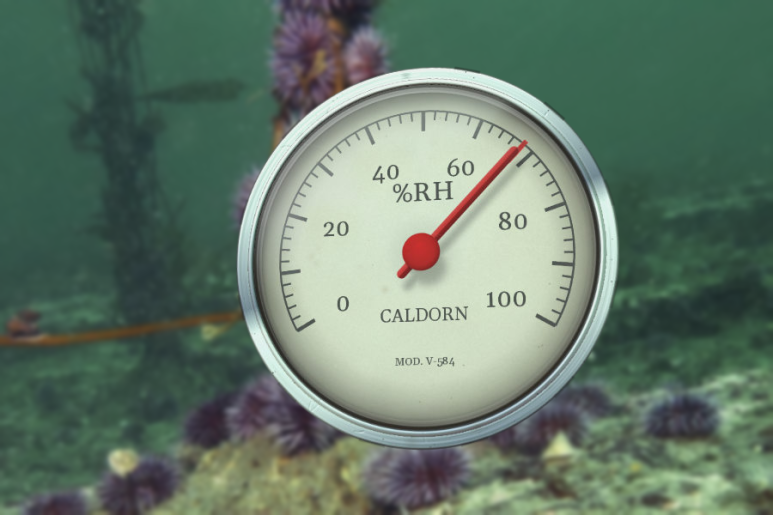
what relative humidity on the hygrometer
68 %
